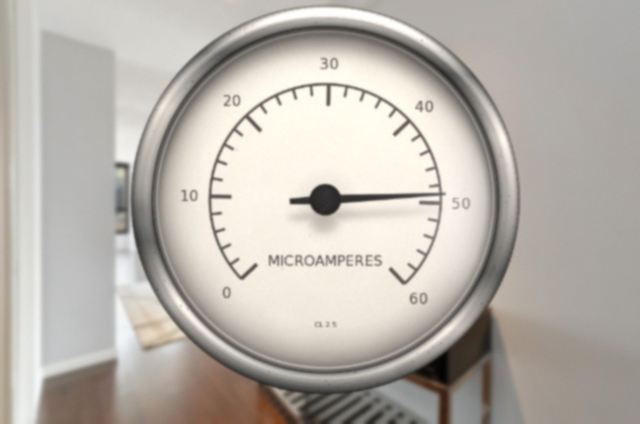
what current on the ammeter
49 µA
